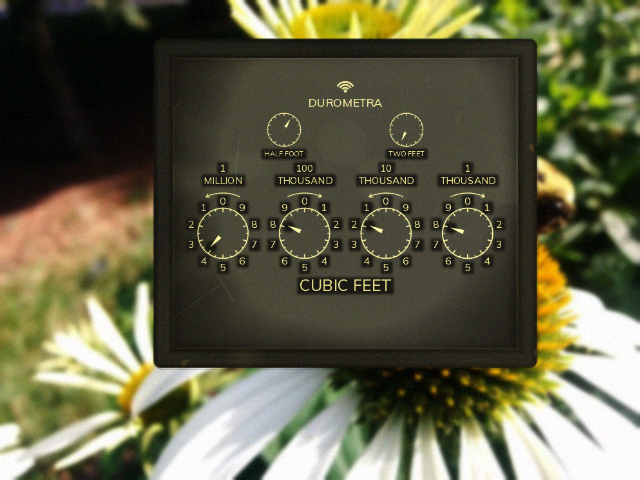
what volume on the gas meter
381800 ft³
